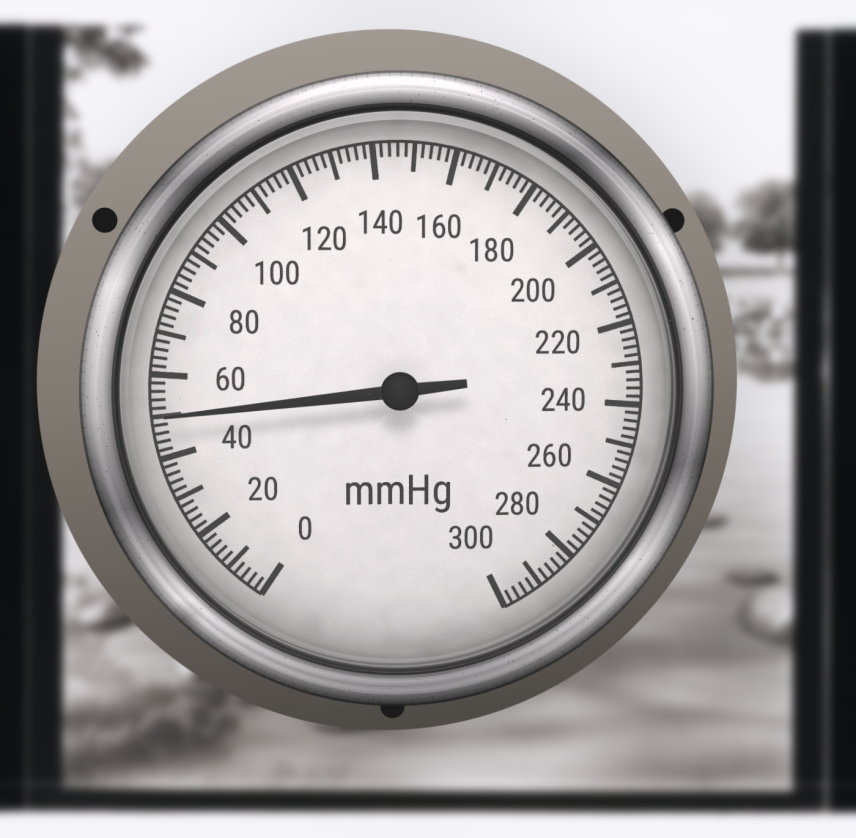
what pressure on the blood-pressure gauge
50 mmHg
